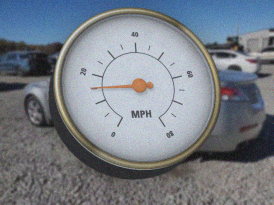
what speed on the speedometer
15 mph
